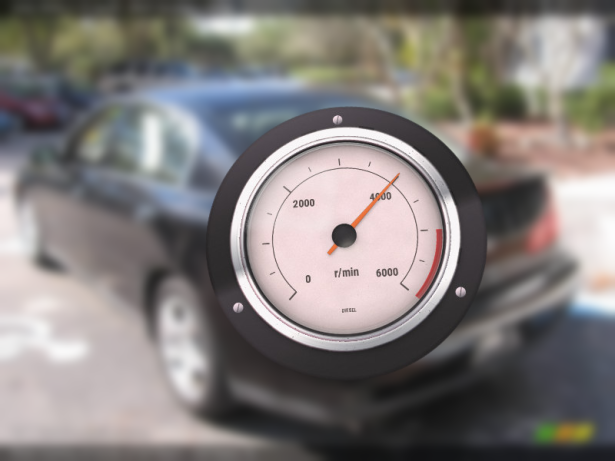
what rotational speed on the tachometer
4000 rpm
